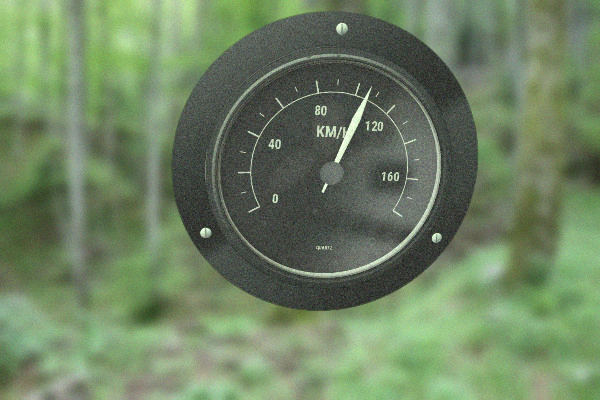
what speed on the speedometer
105 km/h
